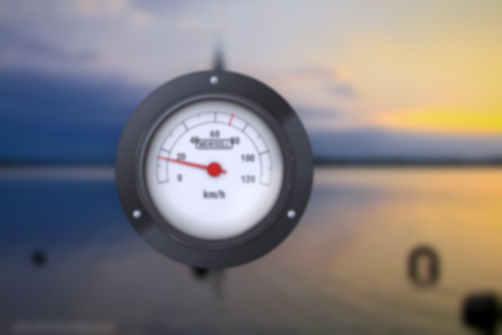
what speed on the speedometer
15 km/h
